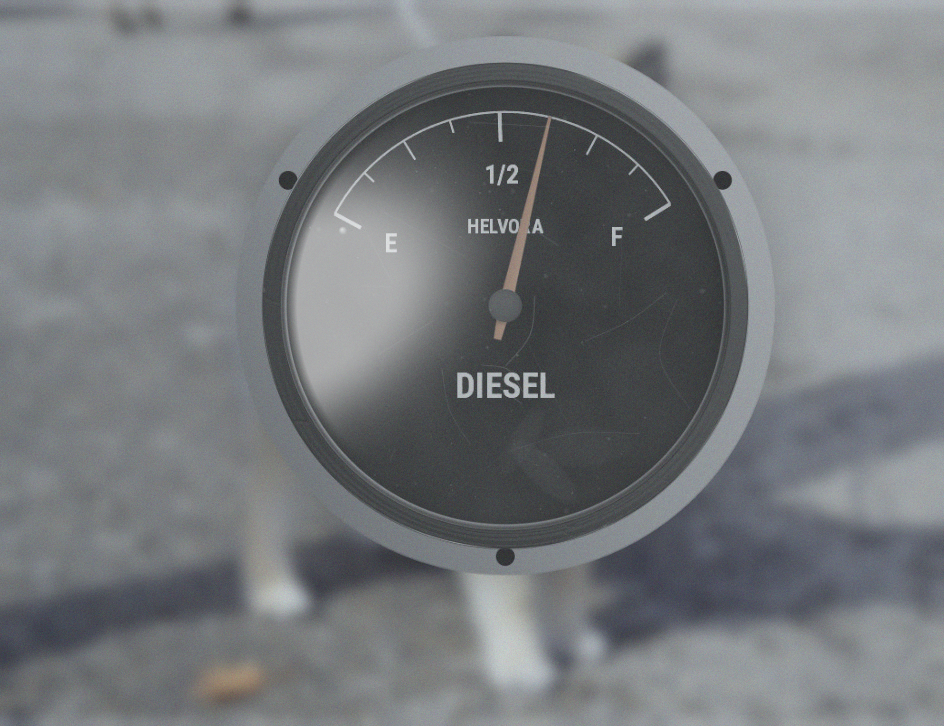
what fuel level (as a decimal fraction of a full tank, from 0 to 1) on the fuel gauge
0.625
